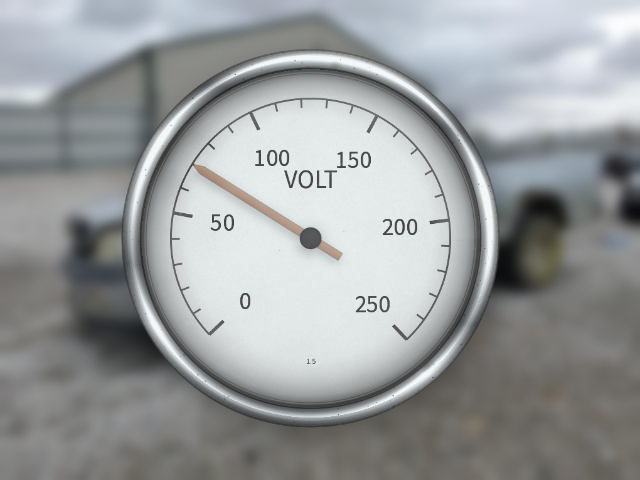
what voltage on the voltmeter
70 V
